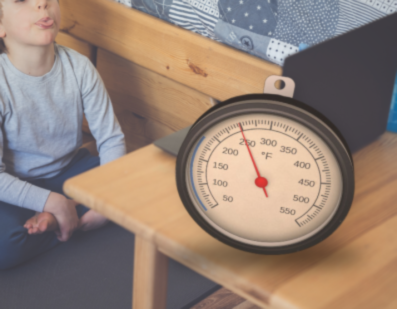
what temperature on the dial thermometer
250 °F
